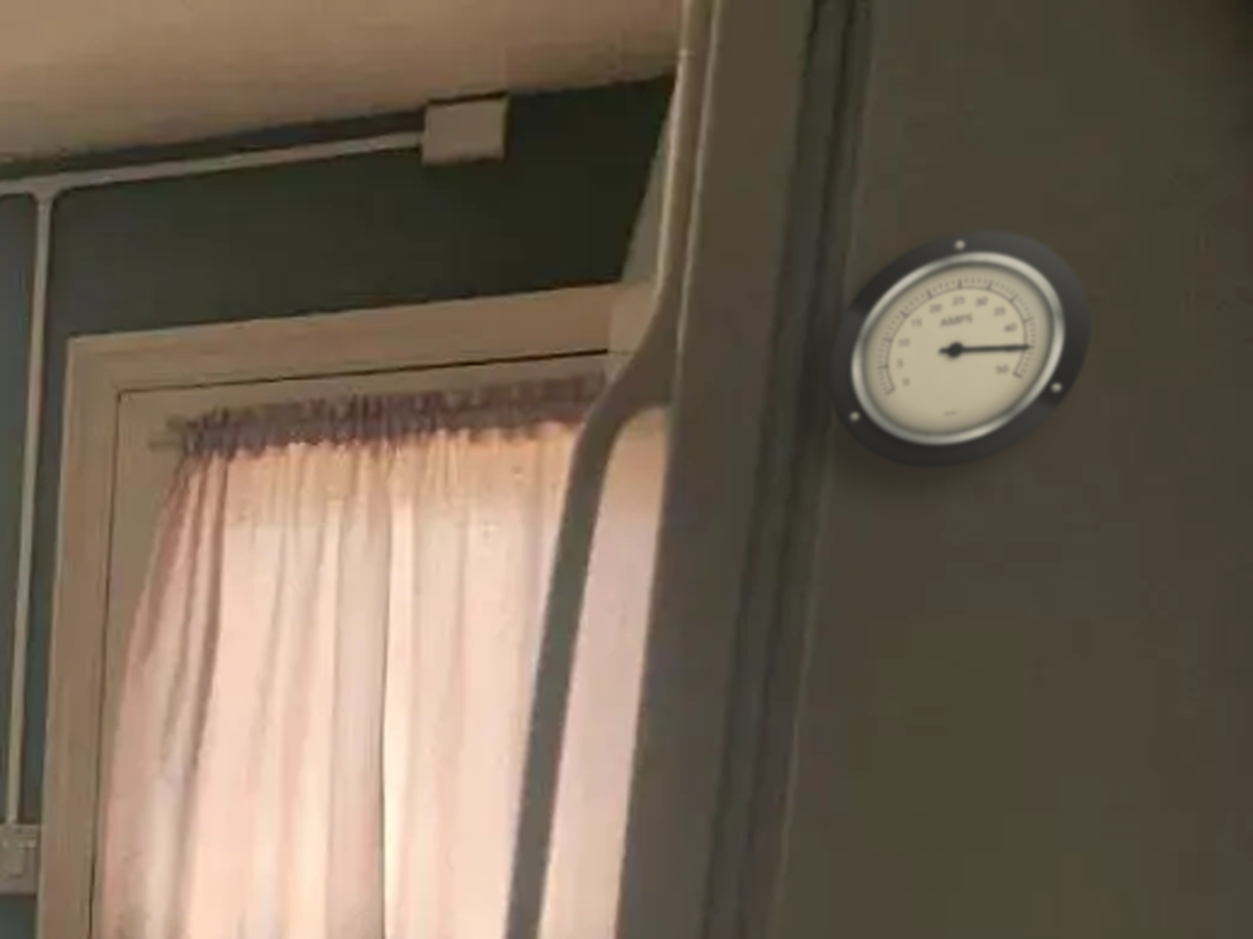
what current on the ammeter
45 A
